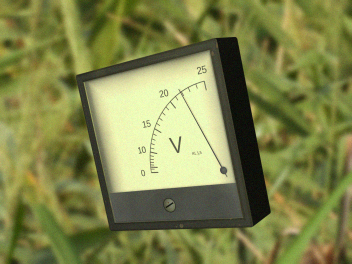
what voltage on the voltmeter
22 V
